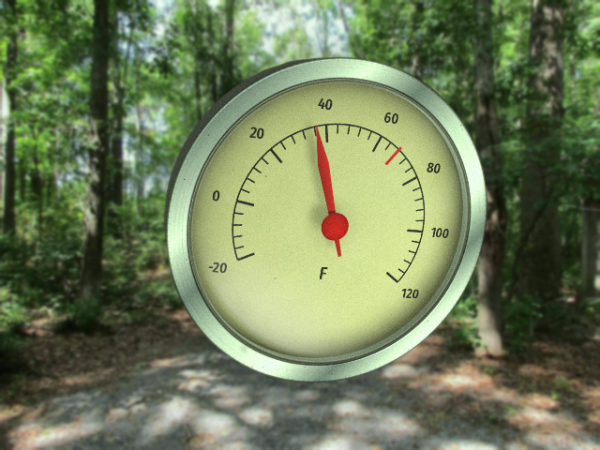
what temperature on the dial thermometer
36 °F
